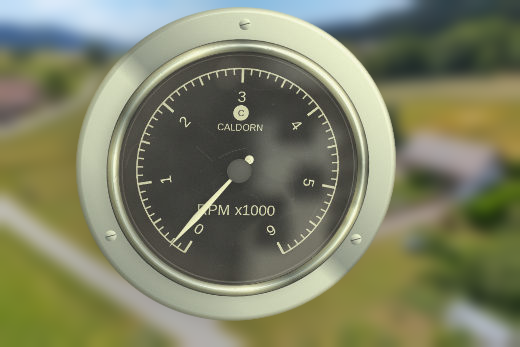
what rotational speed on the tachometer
200 rpm
